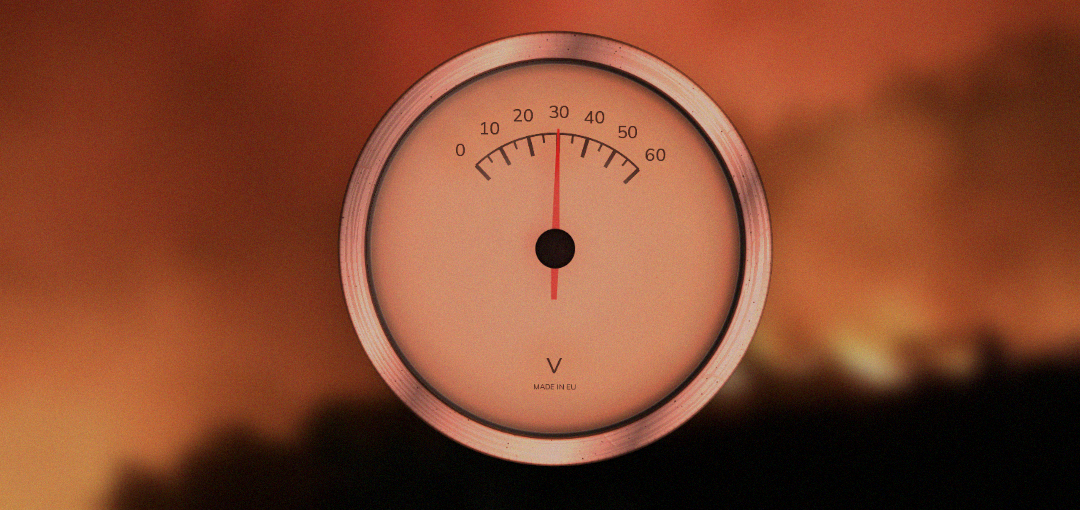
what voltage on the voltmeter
30 V
